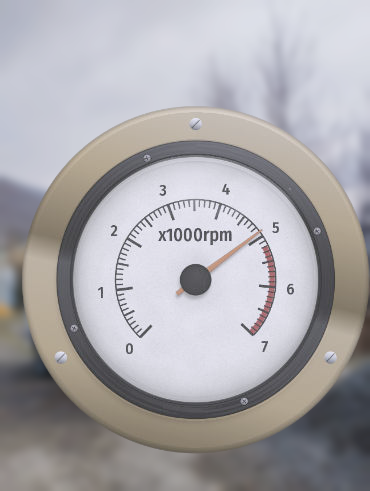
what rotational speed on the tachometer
4900 rpm
